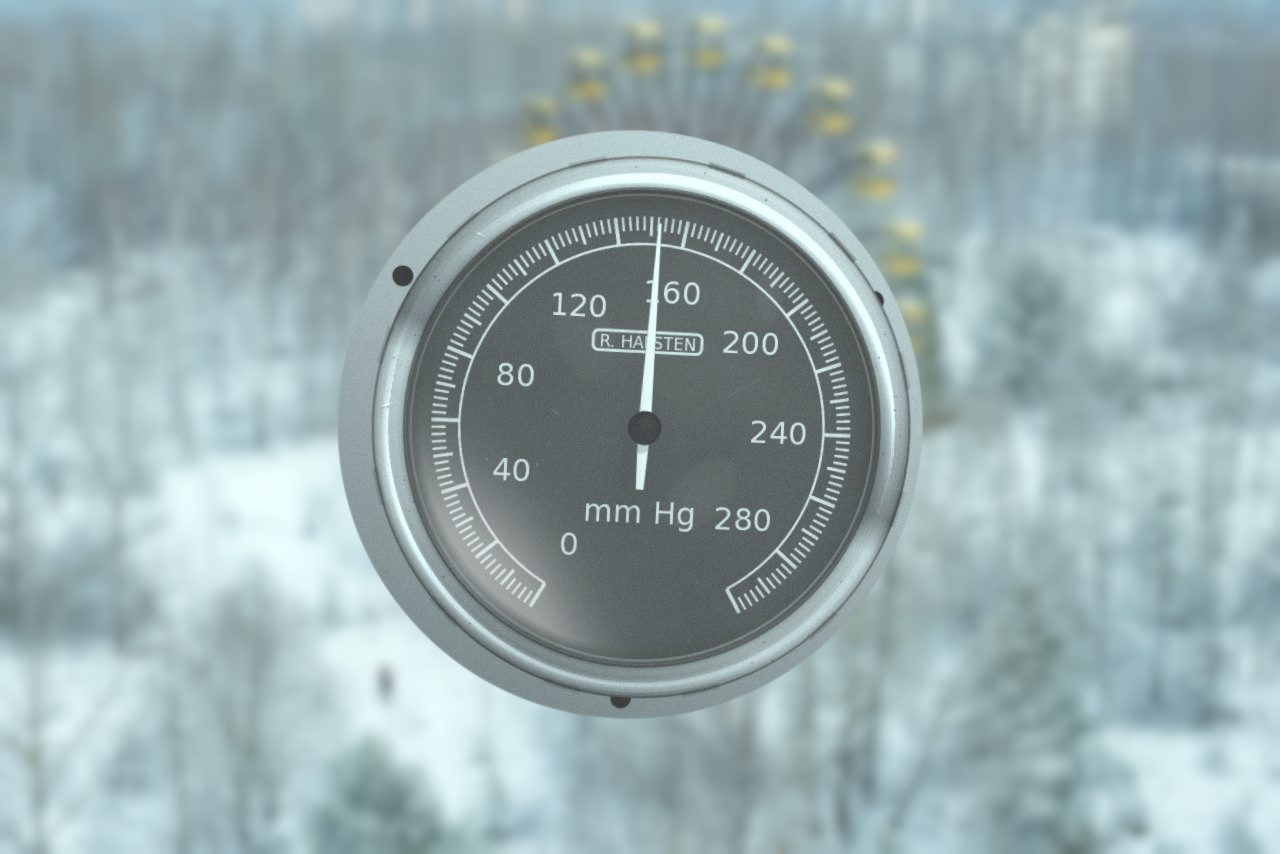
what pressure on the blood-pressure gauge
152 mmHg
